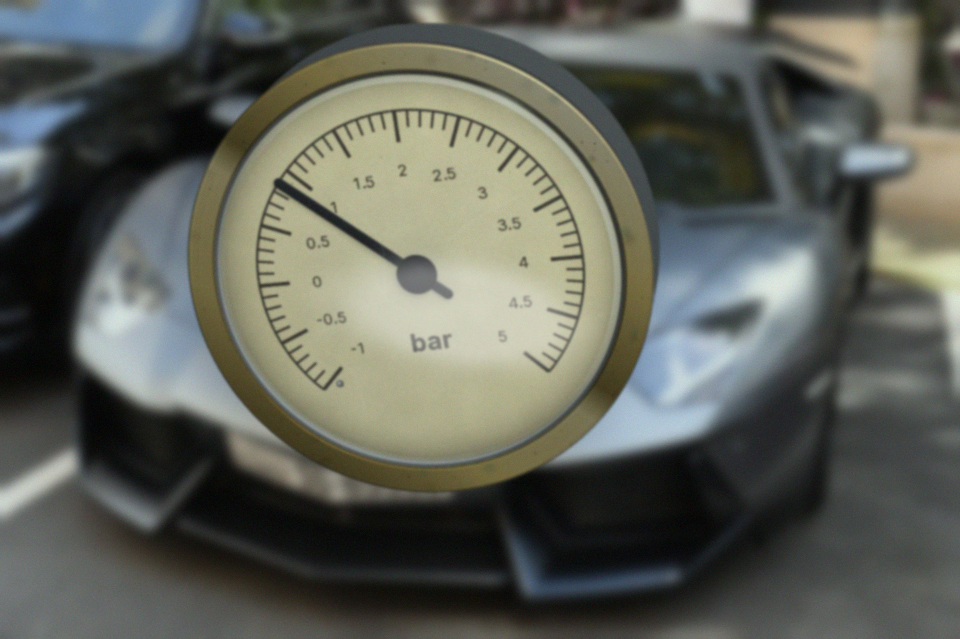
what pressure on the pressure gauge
0.9 bar
